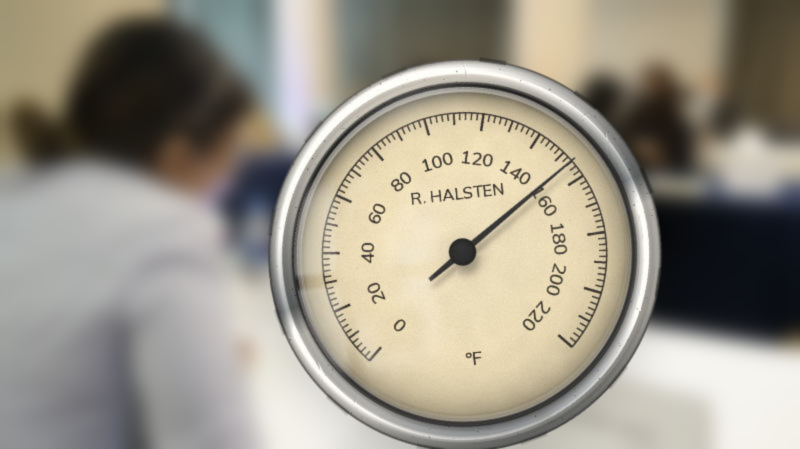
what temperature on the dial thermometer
154 °F
